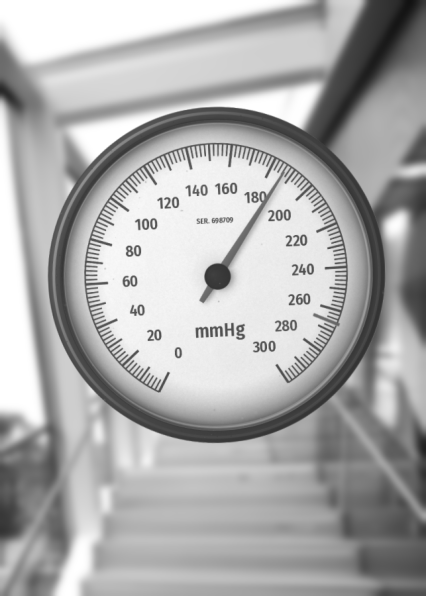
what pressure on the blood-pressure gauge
186 mmHg
